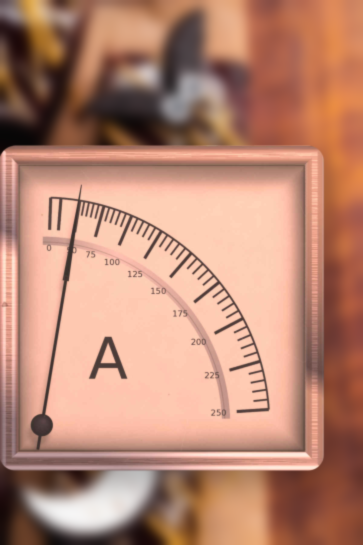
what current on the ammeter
50 A
